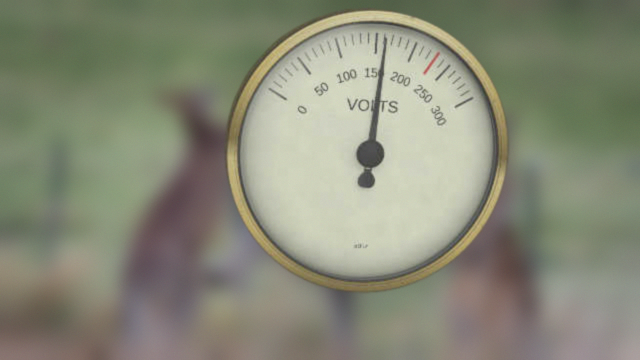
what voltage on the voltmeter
160 V
